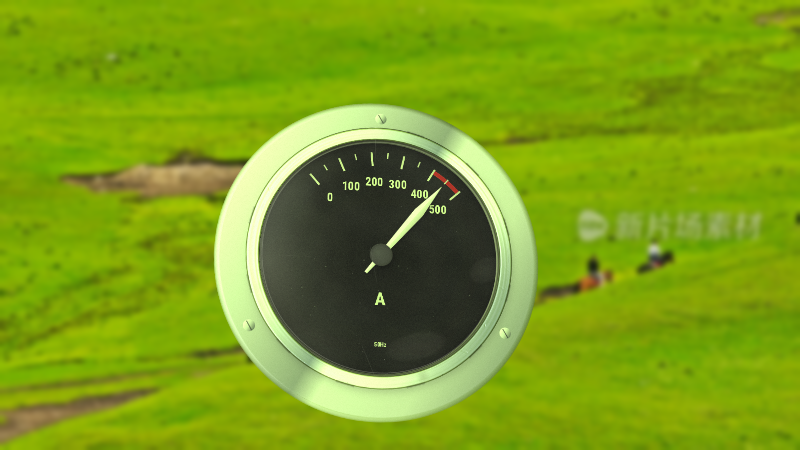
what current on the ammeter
450 A
